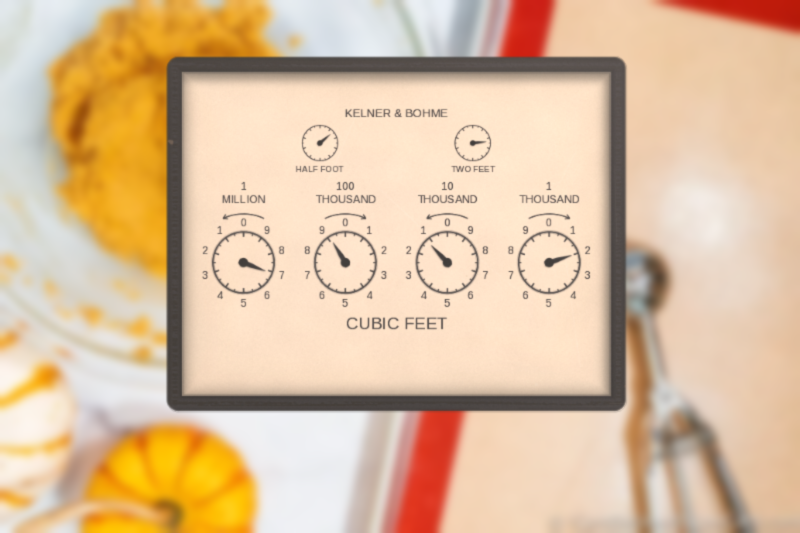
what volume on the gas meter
691200 ft³
